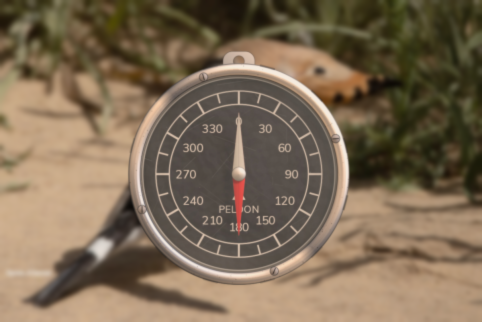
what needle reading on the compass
180 °
